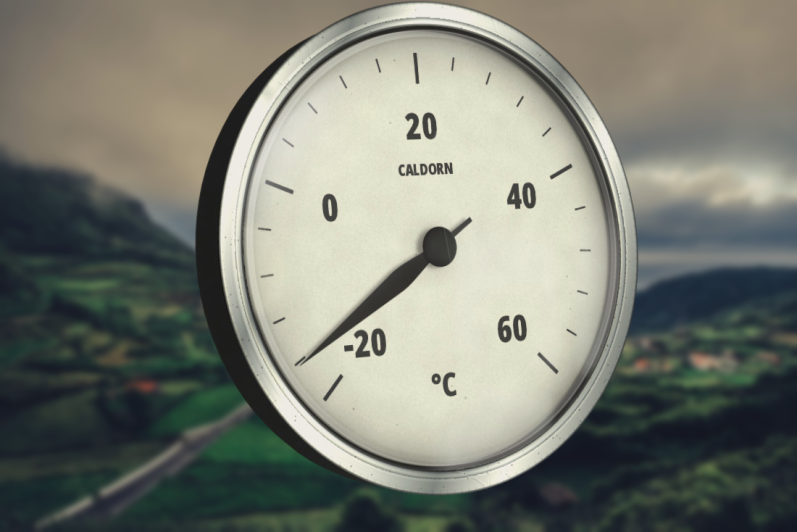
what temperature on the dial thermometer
-16 °C
